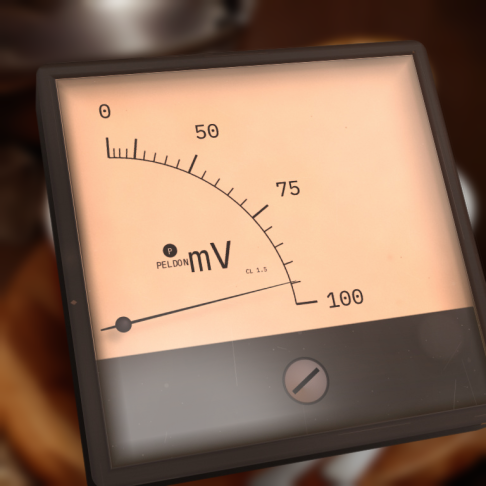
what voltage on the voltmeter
95 mV
